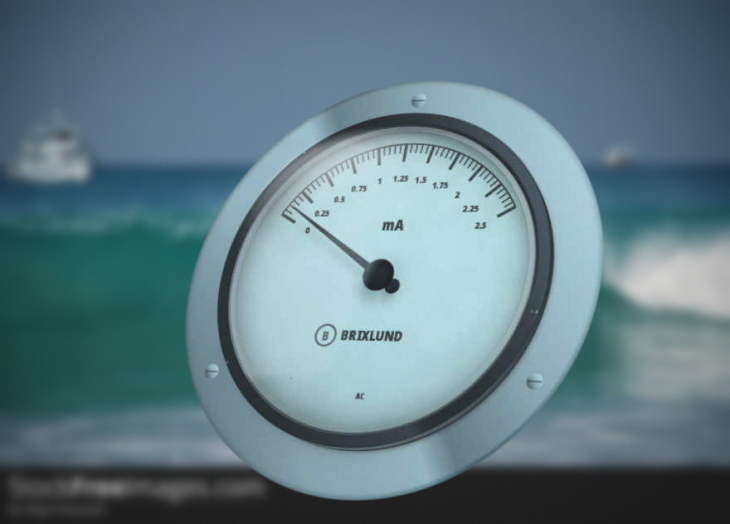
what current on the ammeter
0.1 mA
